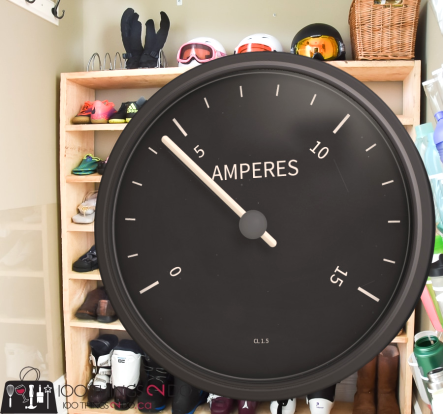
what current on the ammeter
4.5 A
